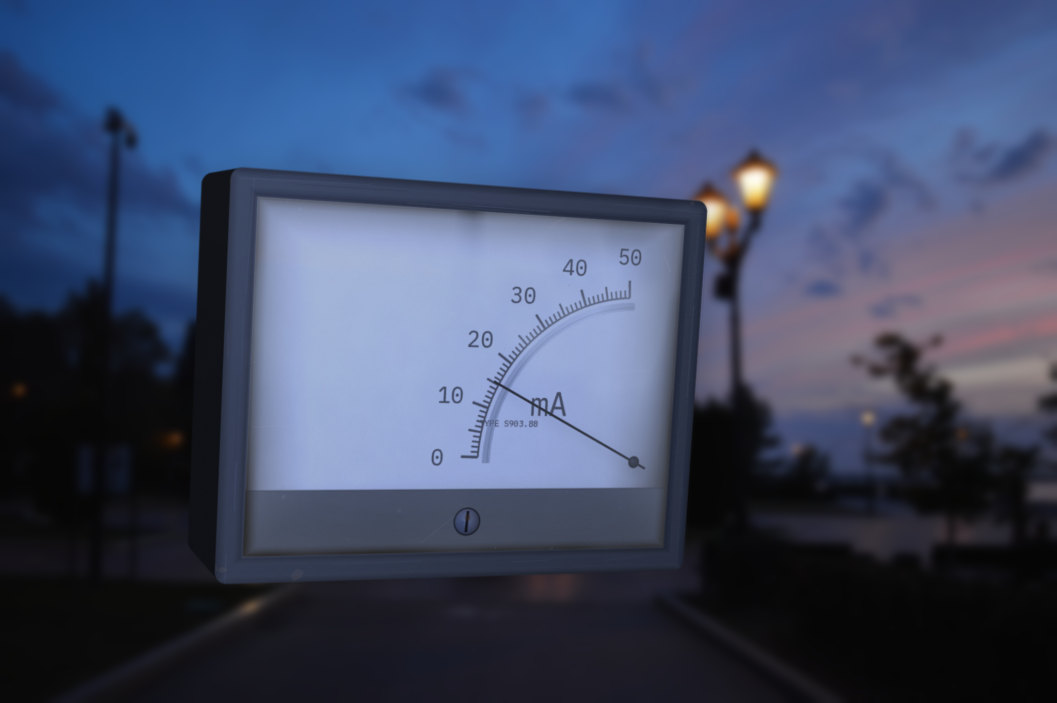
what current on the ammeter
15 mA
